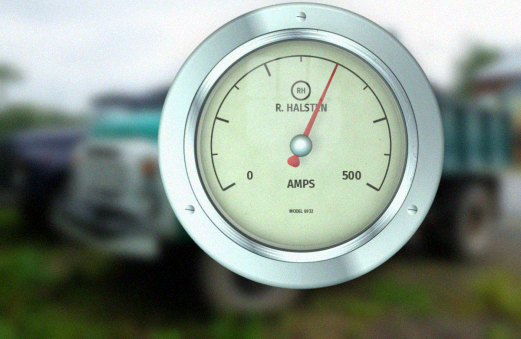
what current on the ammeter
300 A
